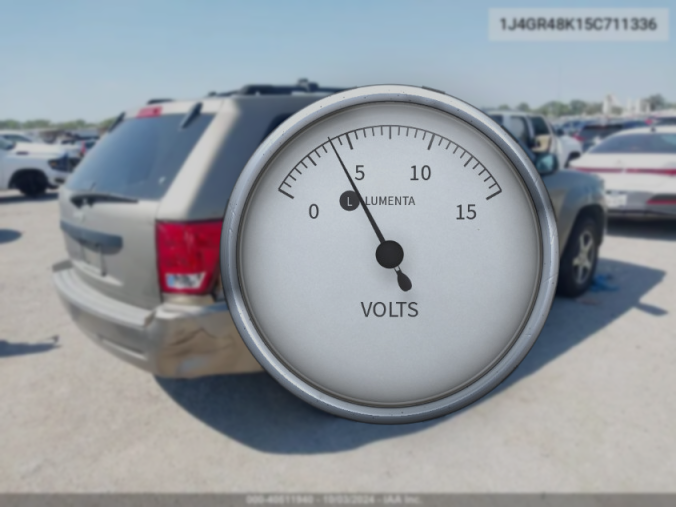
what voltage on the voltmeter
4 V
